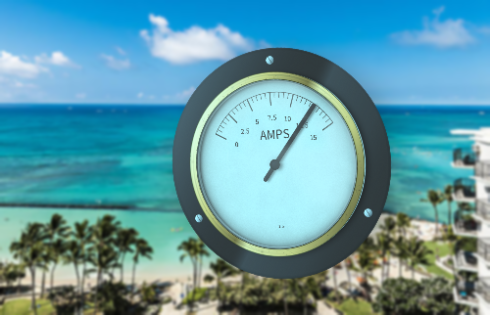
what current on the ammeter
12.5 A
